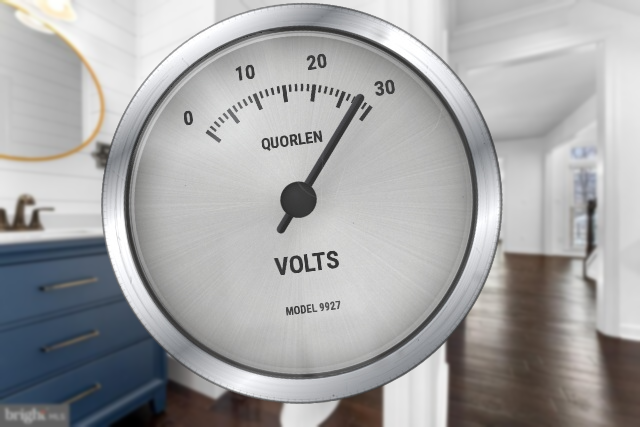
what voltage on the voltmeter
28 V
